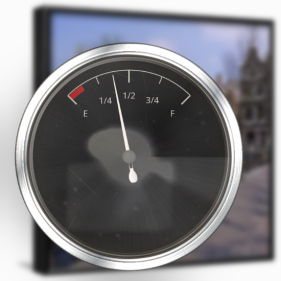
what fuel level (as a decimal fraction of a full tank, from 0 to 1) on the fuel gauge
0.375
